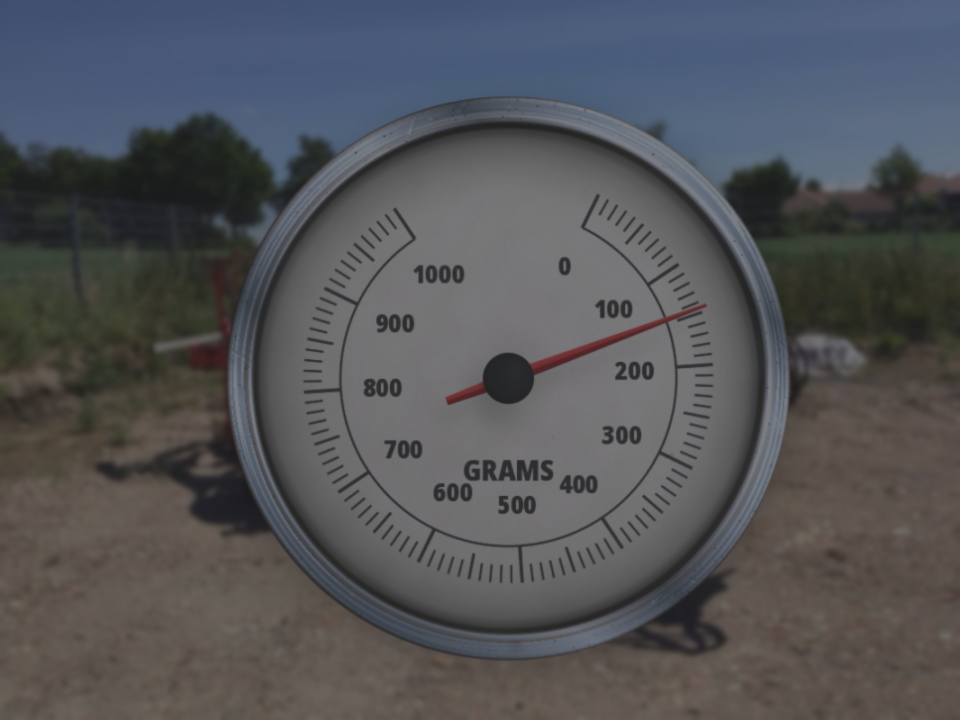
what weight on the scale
145 g
